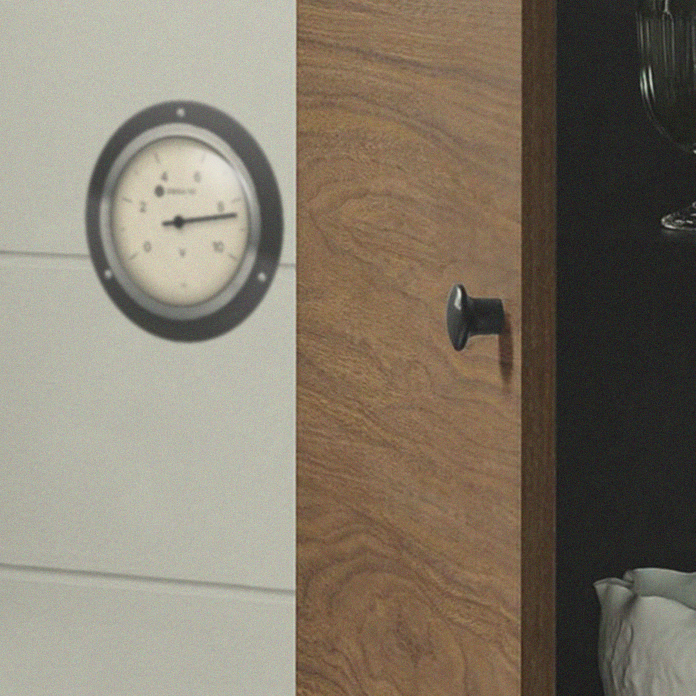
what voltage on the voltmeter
8.5 V
